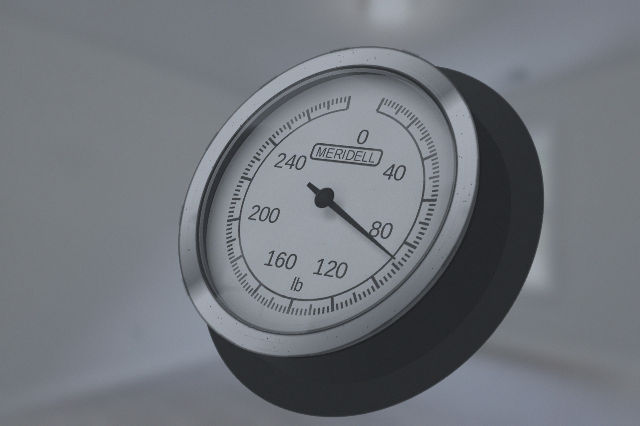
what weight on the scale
88 lb
